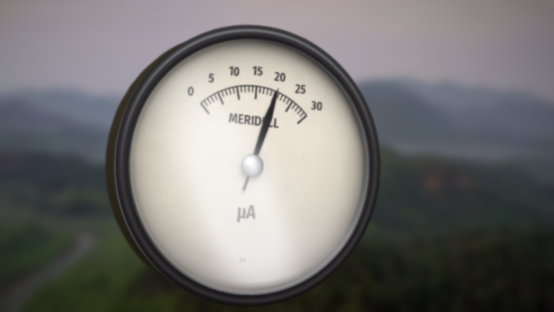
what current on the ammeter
20 µA
